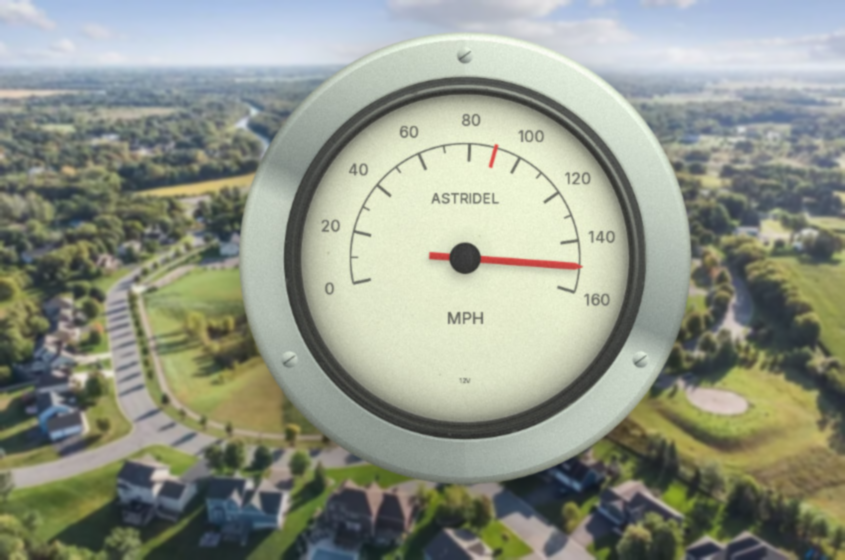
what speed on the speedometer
150 mph
